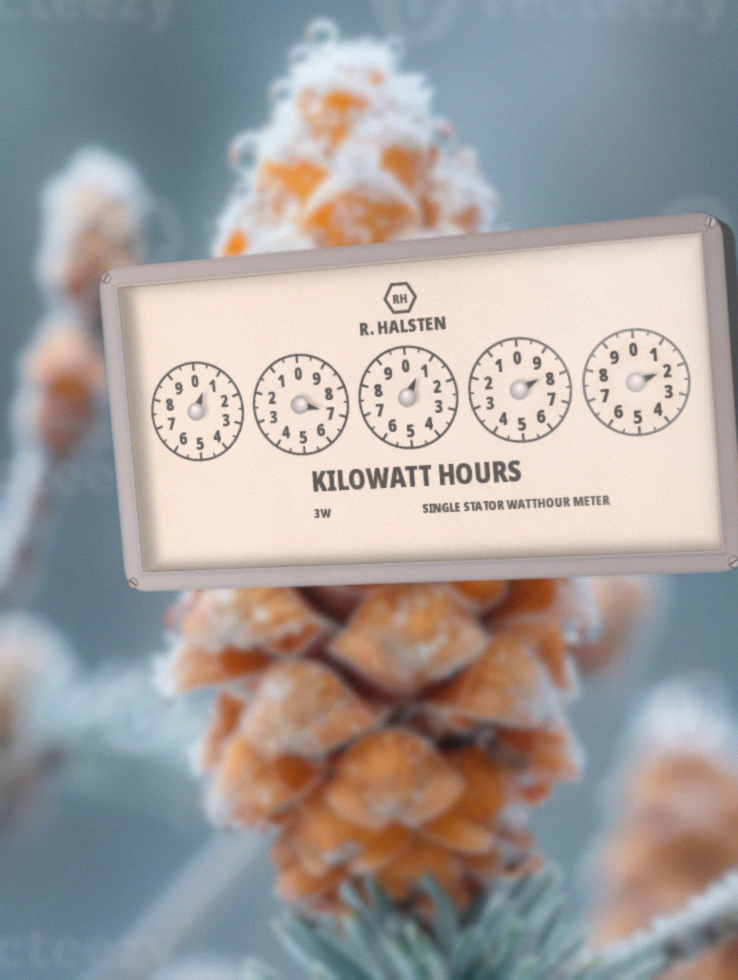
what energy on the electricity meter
7082 kWh
